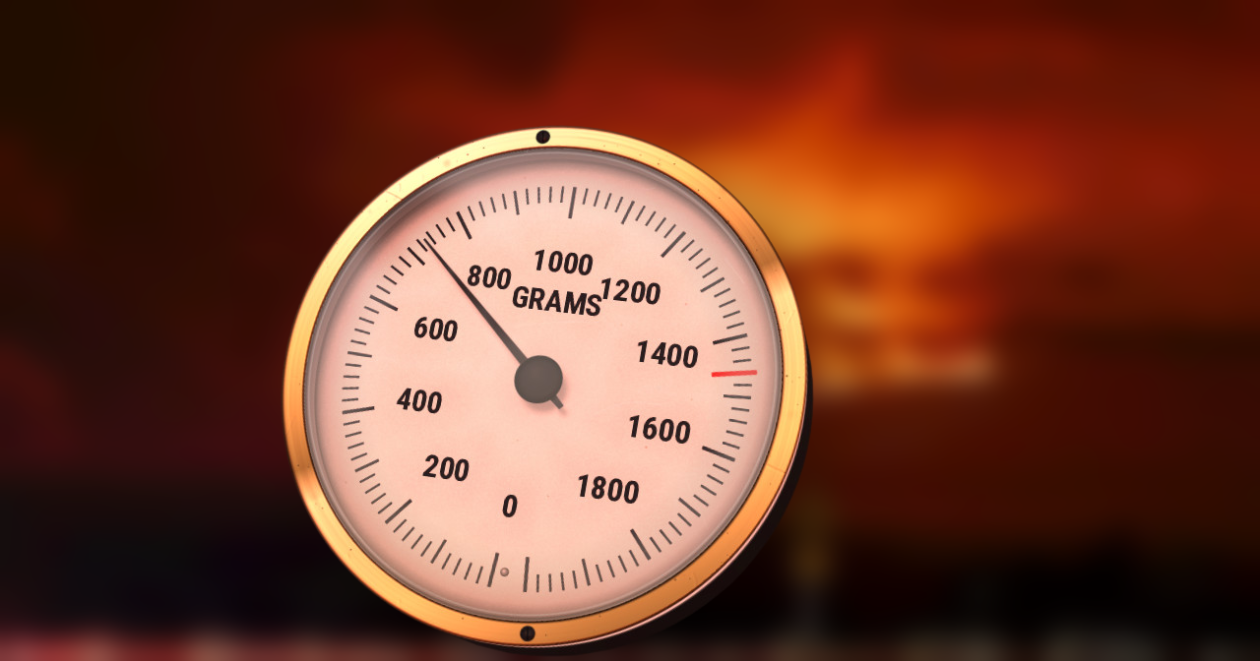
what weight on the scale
730 g
